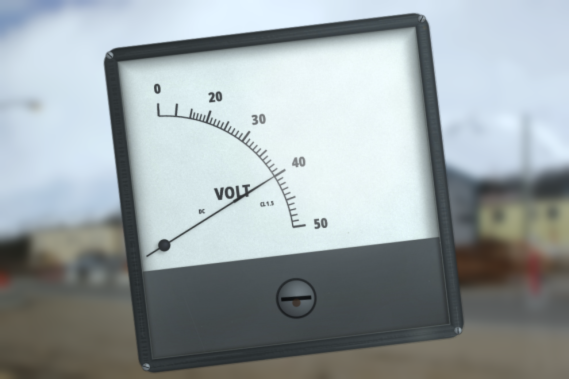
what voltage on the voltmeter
40 V
